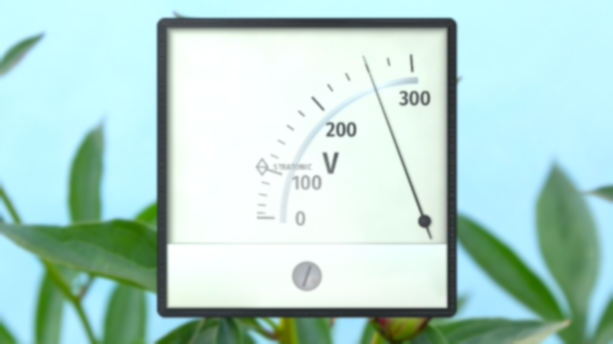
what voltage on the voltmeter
260 V
